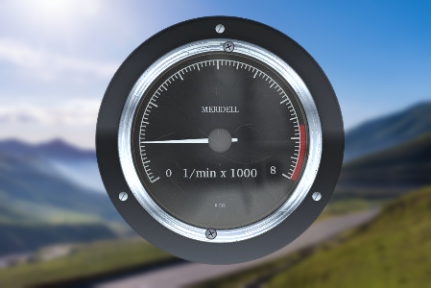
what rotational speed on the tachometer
1000 rpm
